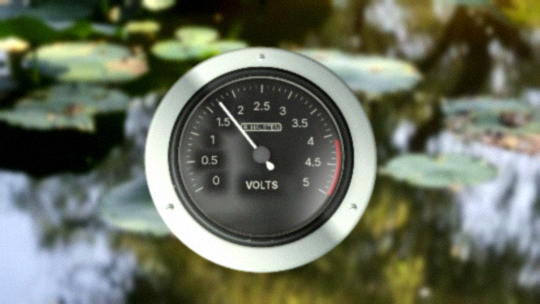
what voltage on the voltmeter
1.7 V
